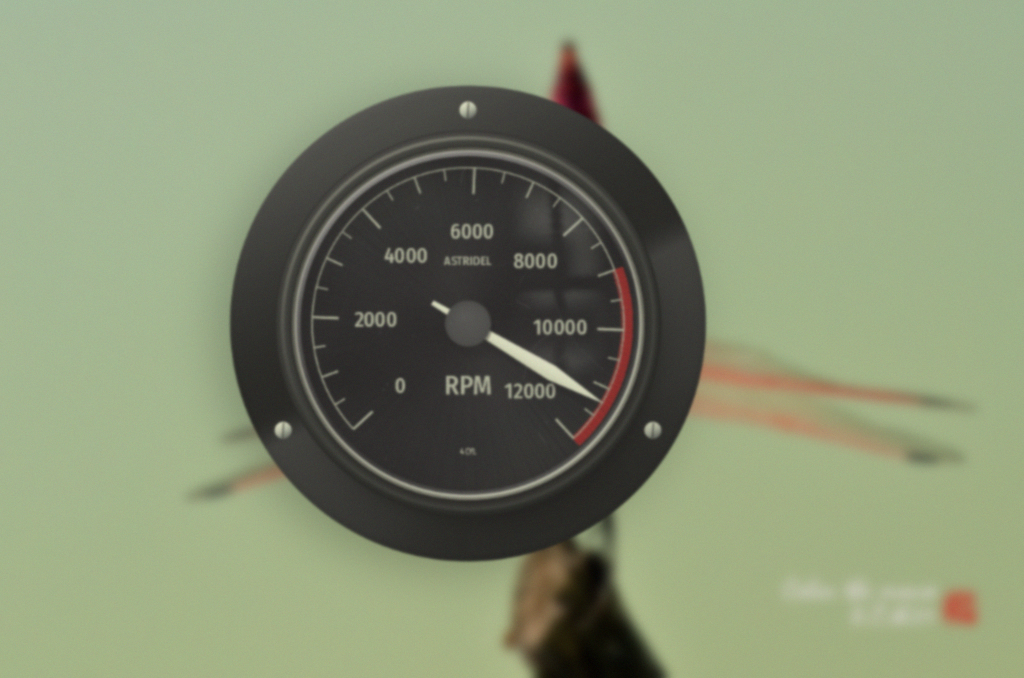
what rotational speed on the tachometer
11250 rpm
